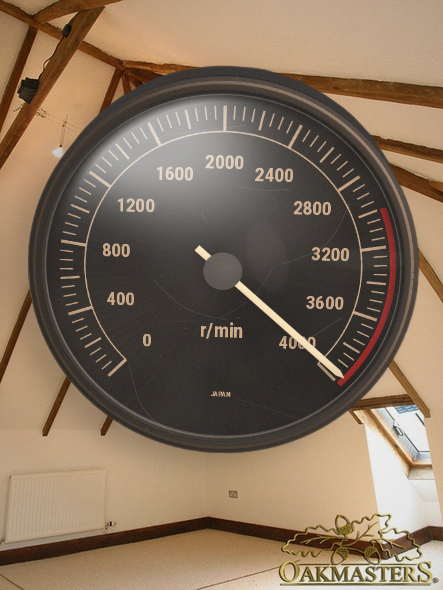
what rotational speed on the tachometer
3950 rpm
